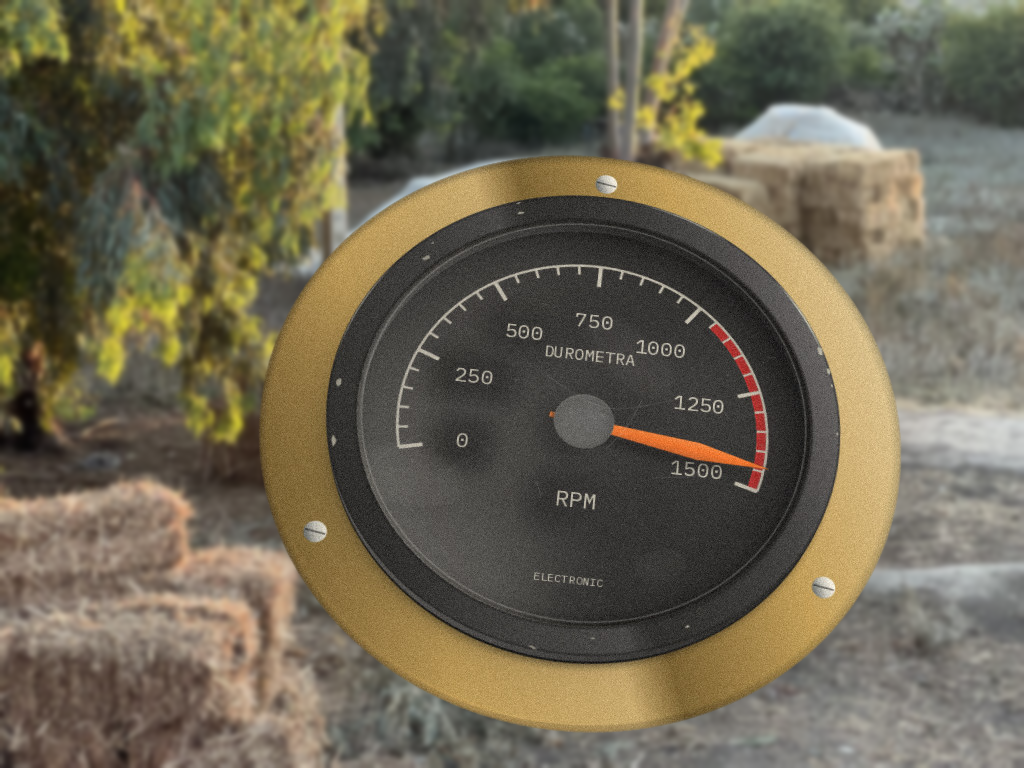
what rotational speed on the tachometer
1450 rpm
